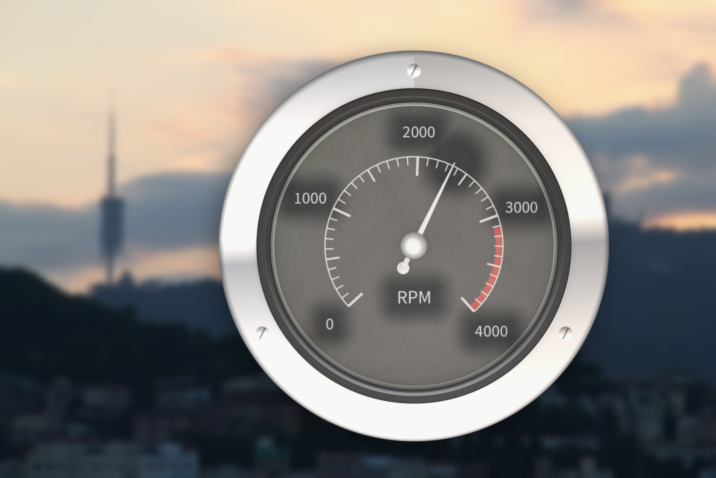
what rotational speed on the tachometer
2350 rpm
